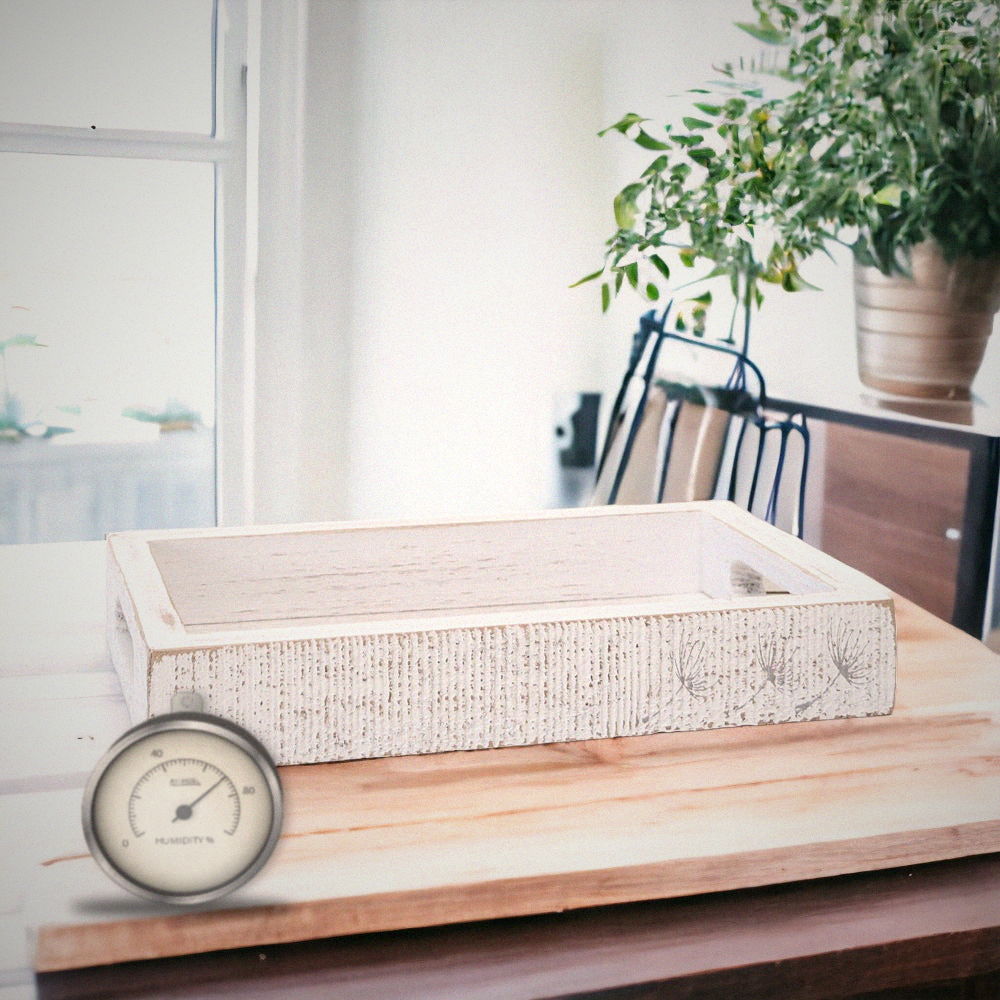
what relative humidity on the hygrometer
70 %
